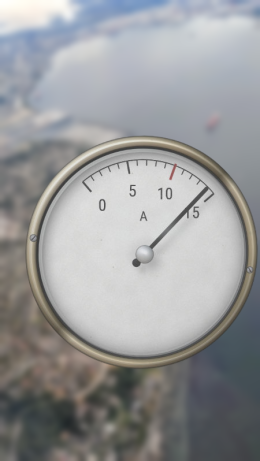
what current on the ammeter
14 A
